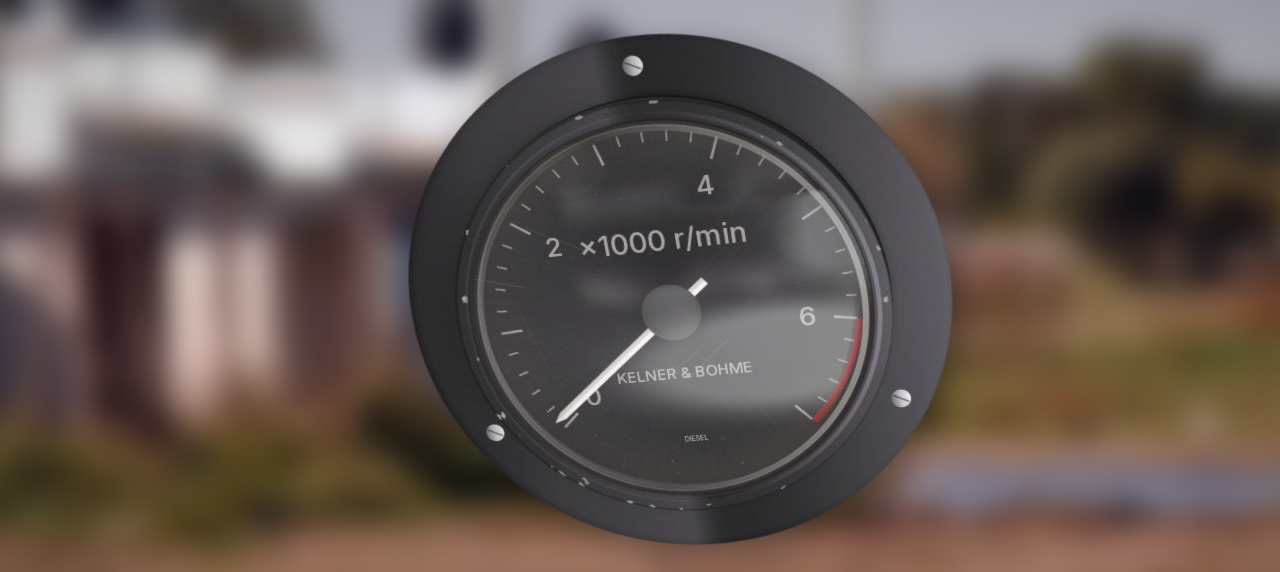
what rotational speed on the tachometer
100 rpm
